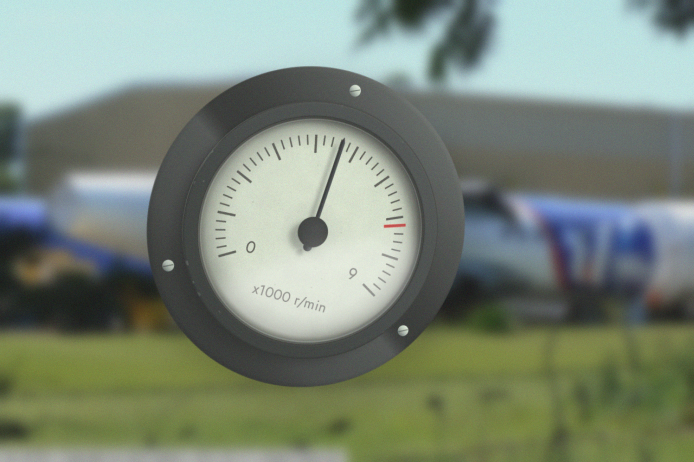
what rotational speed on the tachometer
4600 rpm
